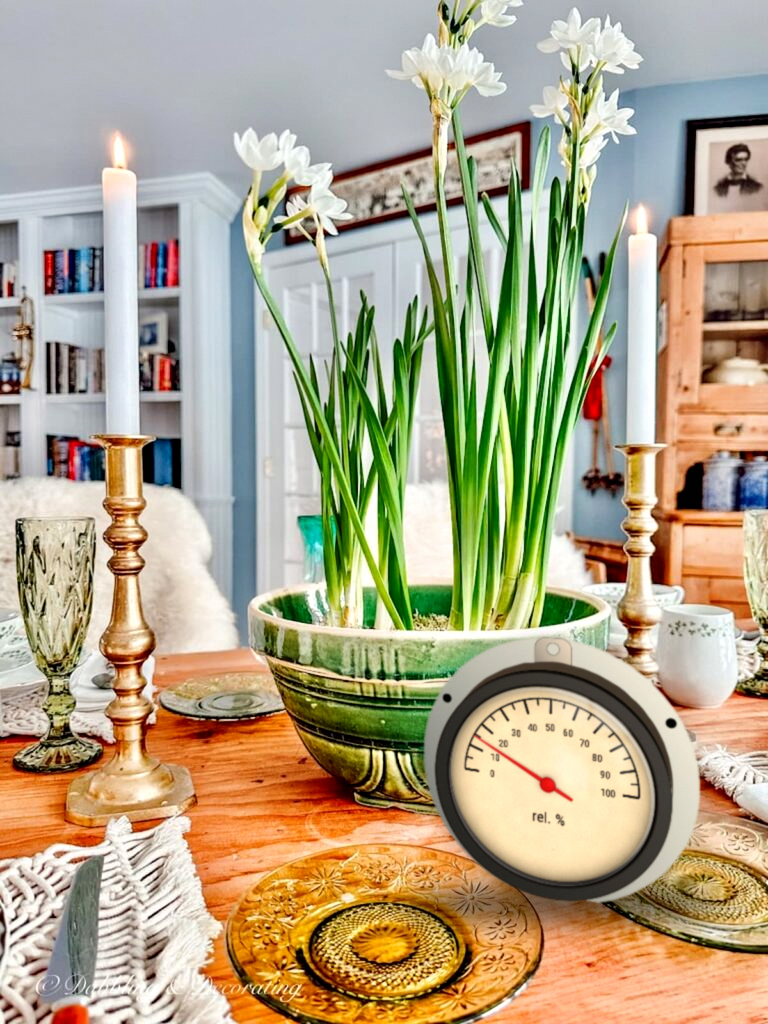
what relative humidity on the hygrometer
15 %
